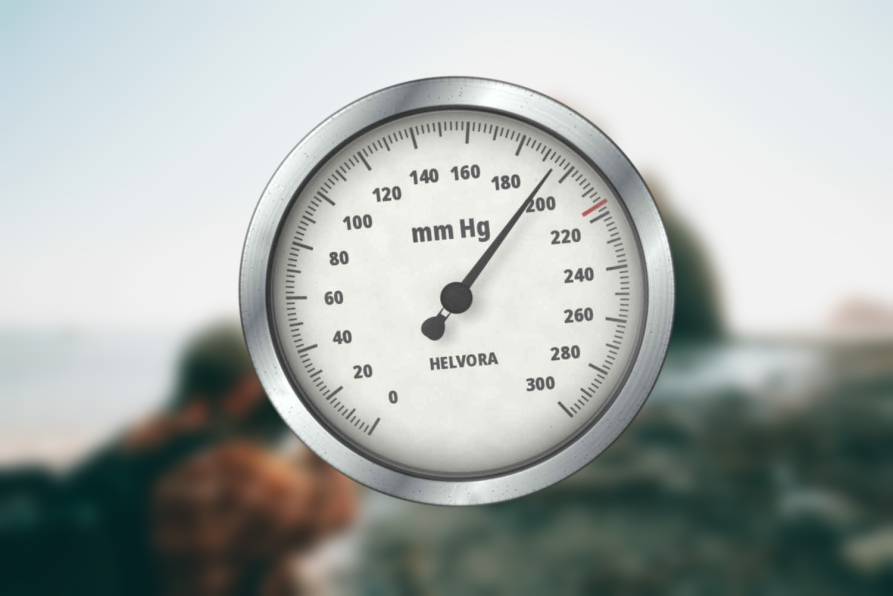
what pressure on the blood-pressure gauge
194 mmHg
